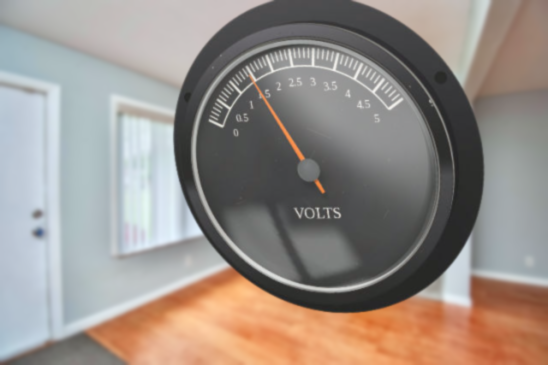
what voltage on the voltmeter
1.5 V
